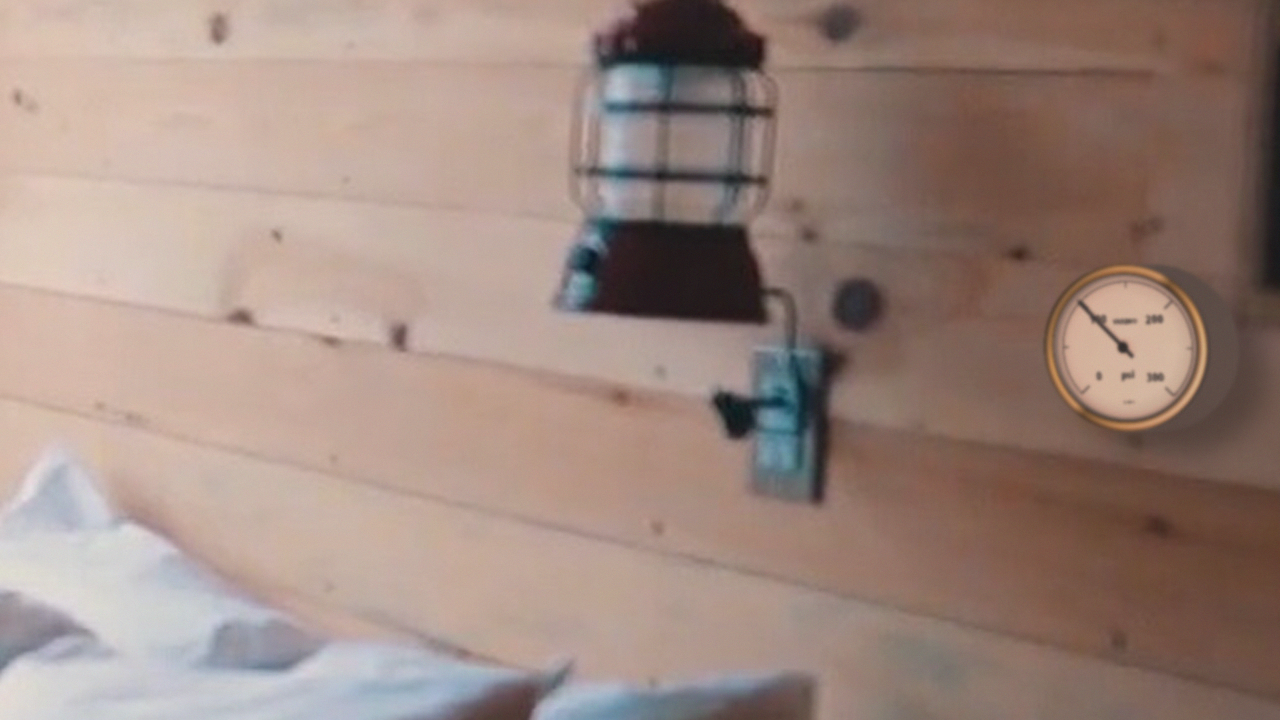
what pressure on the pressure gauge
100 psi
